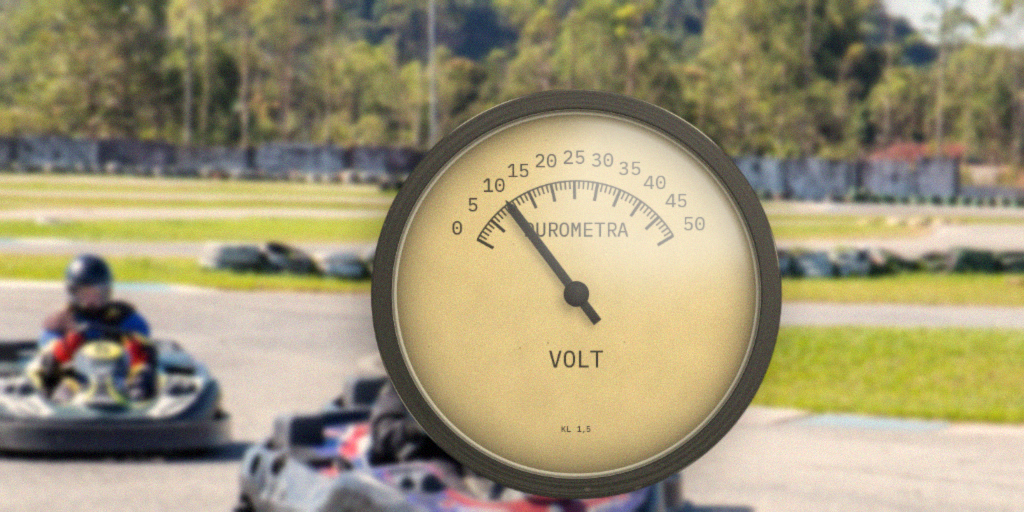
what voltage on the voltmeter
10 V
